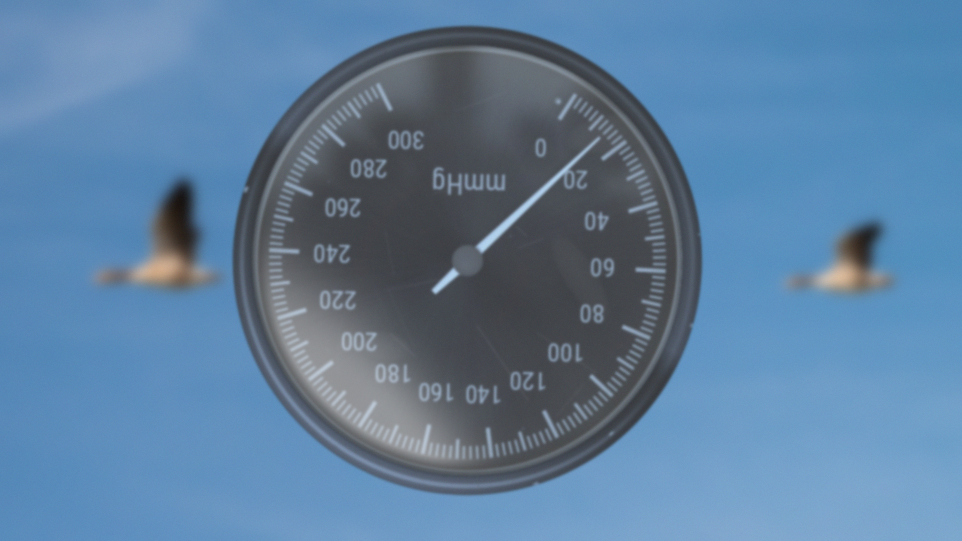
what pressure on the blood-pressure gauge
14 mmHg
